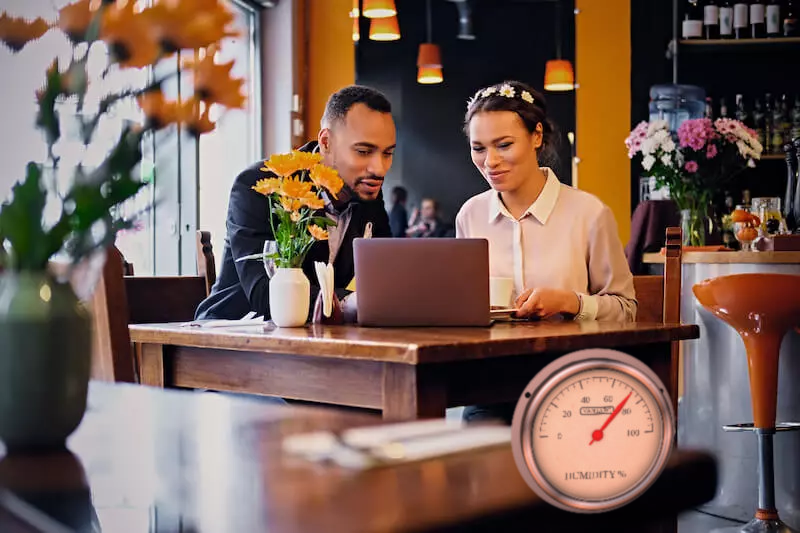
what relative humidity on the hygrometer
72 %
